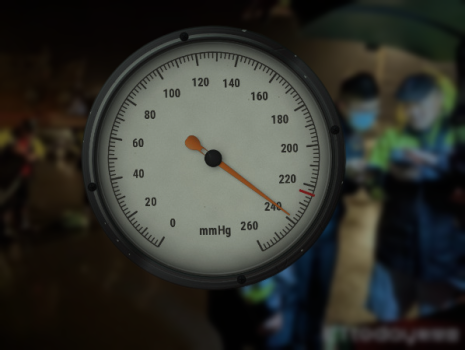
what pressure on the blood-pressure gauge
238 mmHg
